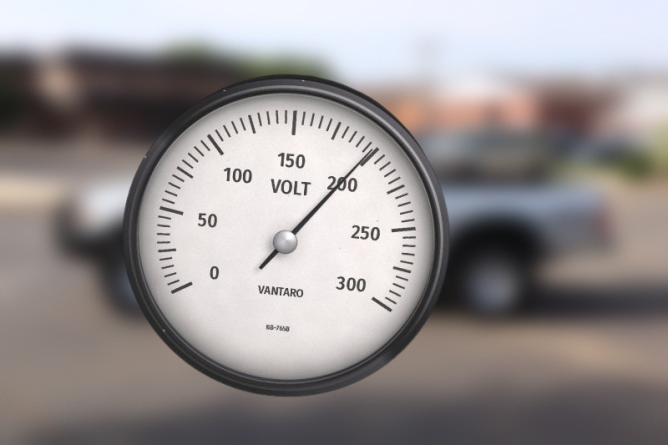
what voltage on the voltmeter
197.5 V
